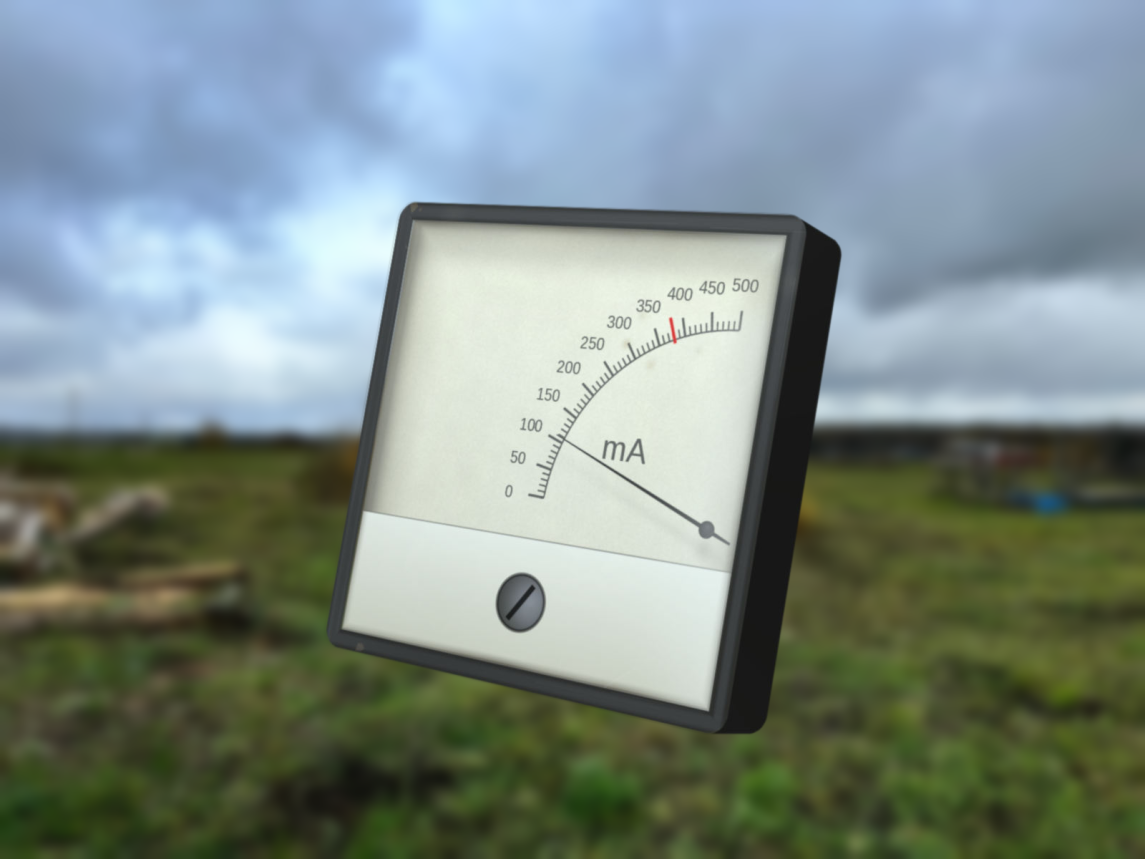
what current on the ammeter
110 mA
